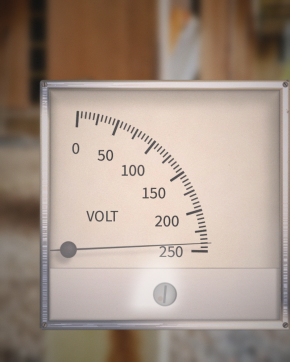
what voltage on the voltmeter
240 V
